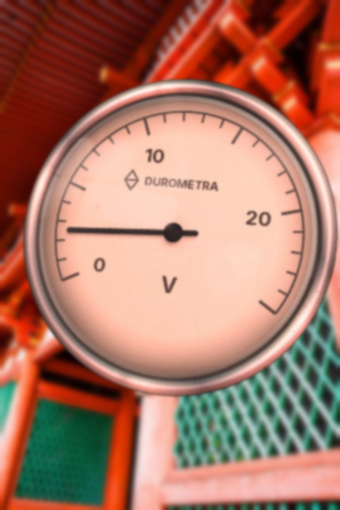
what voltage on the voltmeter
2.5 V
